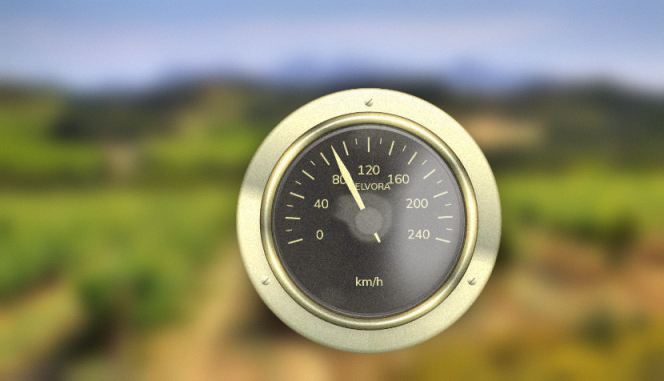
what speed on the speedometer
90 km/h
